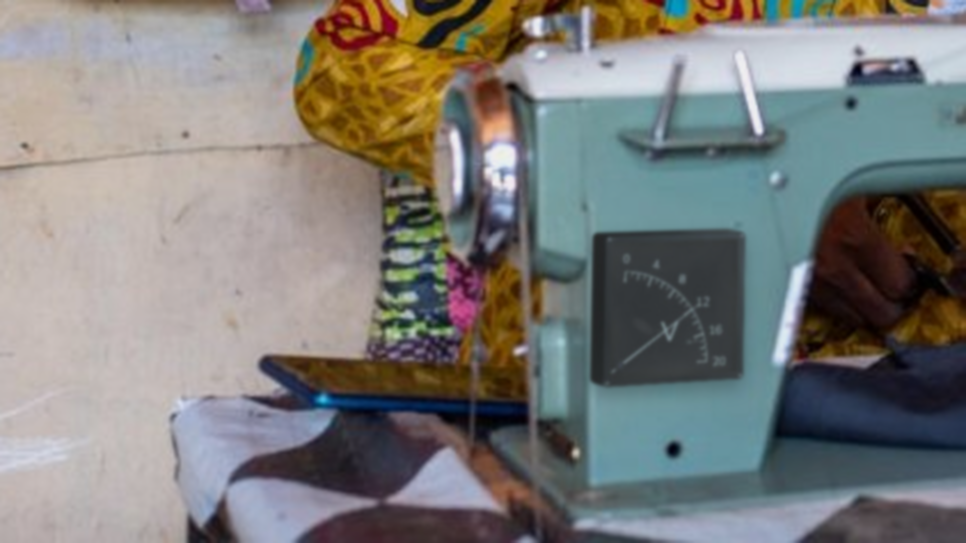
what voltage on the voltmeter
12 V
